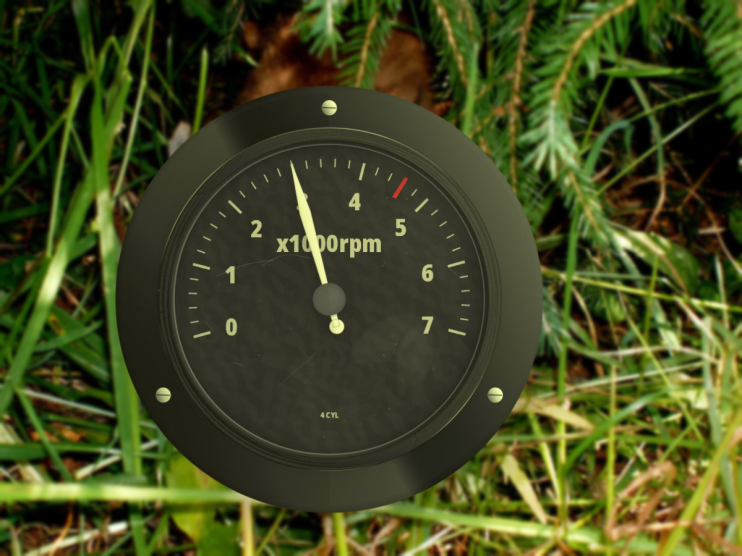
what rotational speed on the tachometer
3000 rpm
